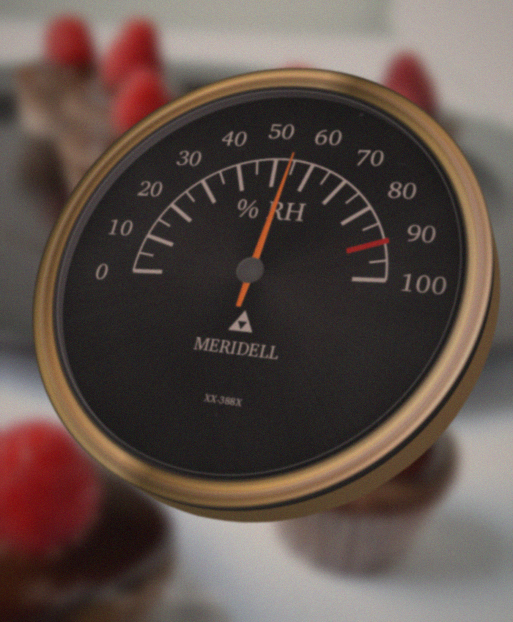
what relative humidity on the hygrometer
55 %
